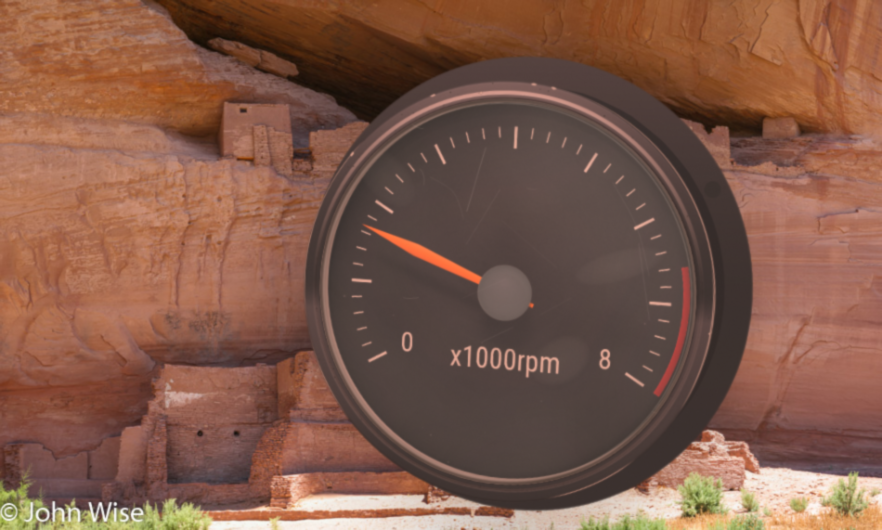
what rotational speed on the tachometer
1700 rpm
